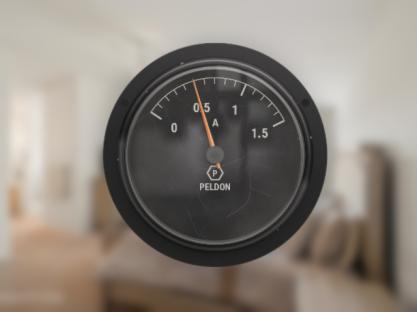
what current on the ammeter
0.5 A
